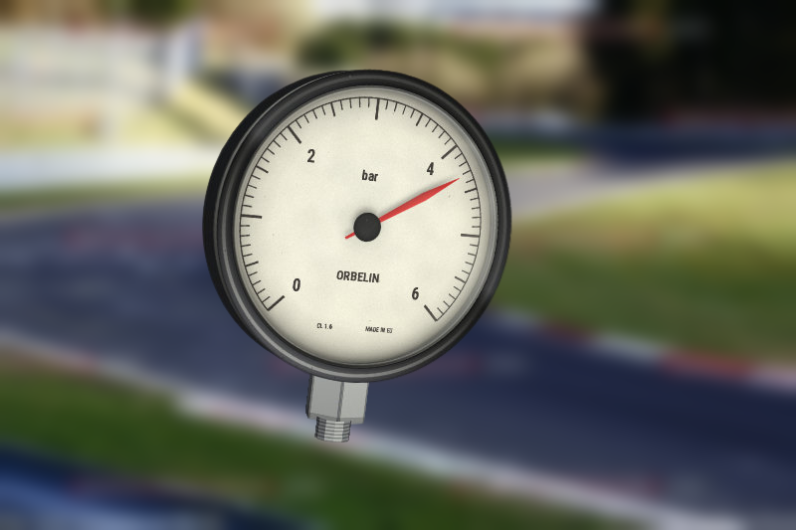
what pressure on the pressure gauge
4.3 bar
